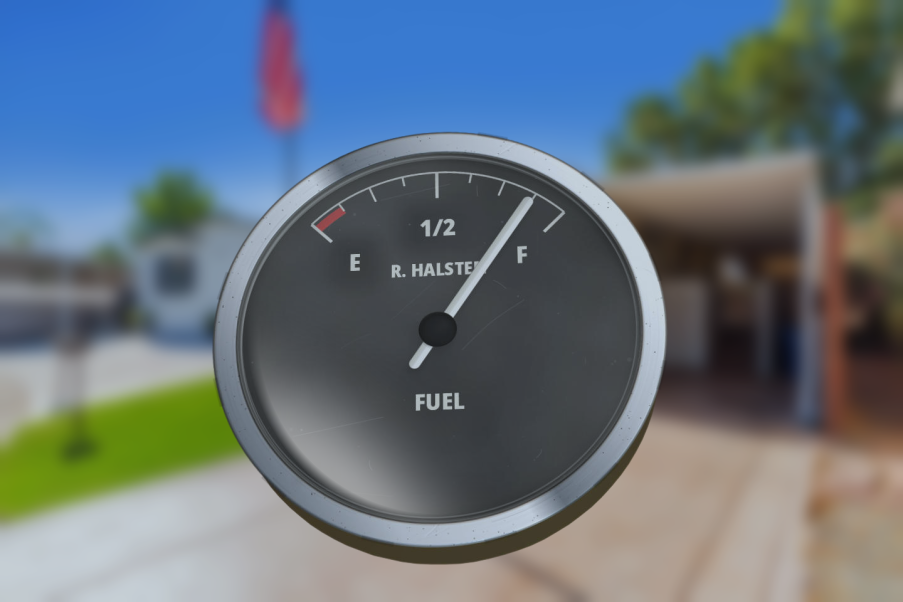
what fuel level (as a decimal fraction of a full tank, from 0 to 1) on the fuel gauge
0.875
